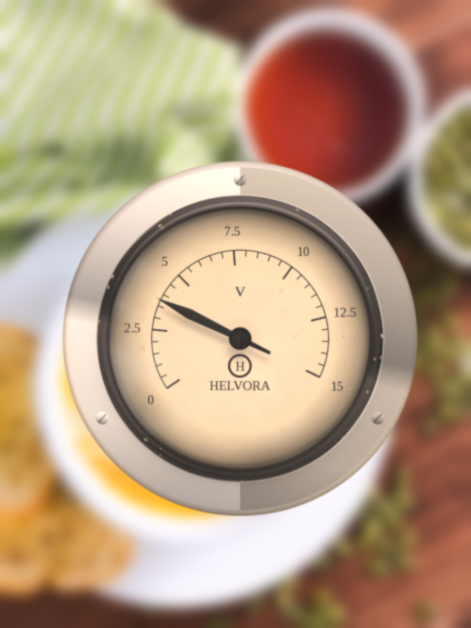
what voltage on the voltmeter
3.75 V
